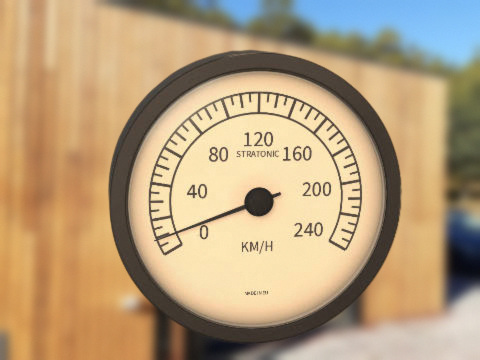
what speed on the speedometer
10 km/h
